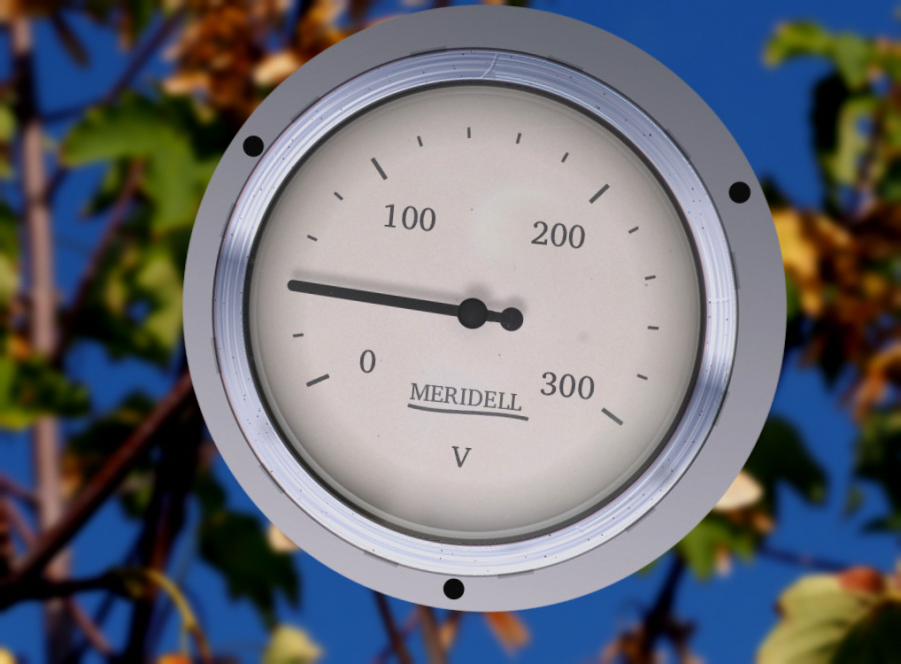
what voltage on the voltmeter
40 V
